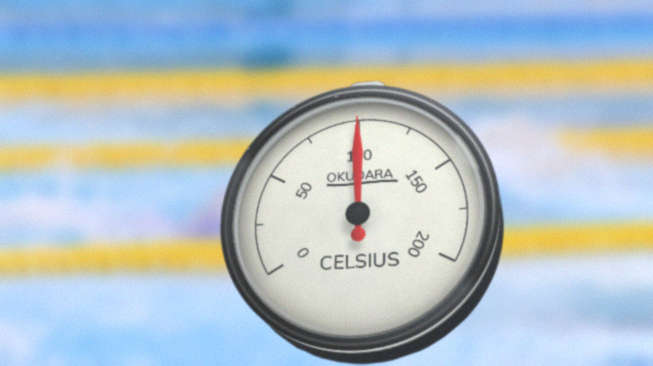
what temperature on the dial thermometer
100 °C
